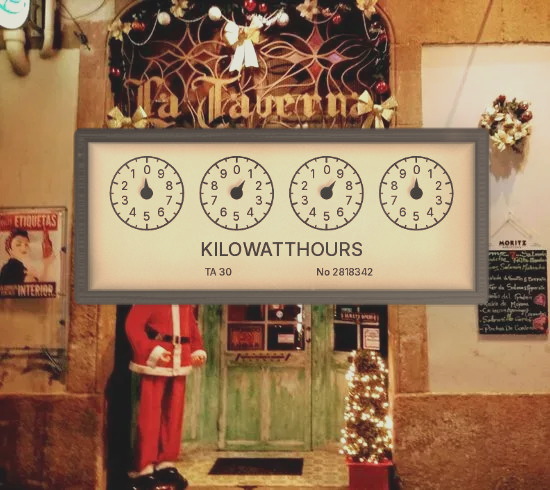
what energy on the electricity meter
90 kWh
